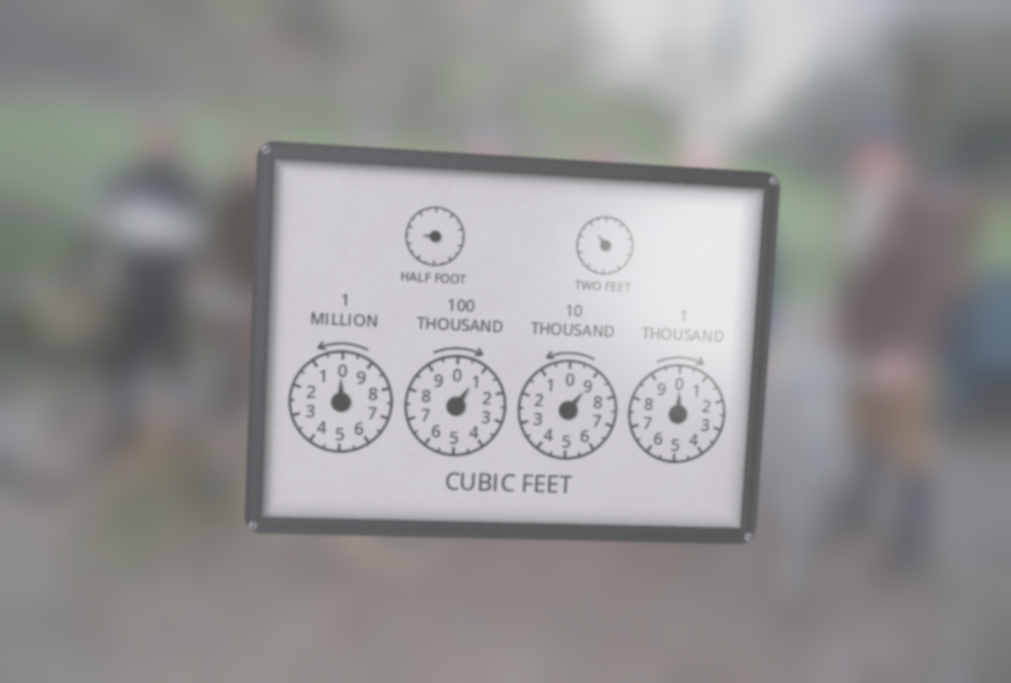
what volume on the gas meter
9000 ft³
